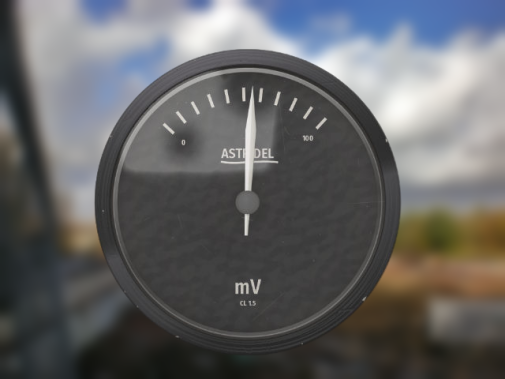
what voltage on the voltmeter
55 mV
